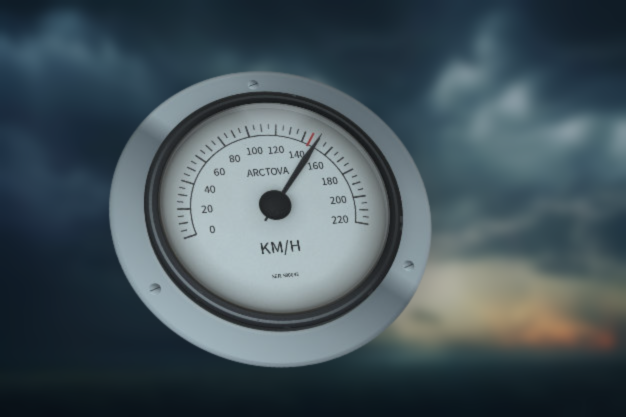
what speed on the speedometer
150 km/h
